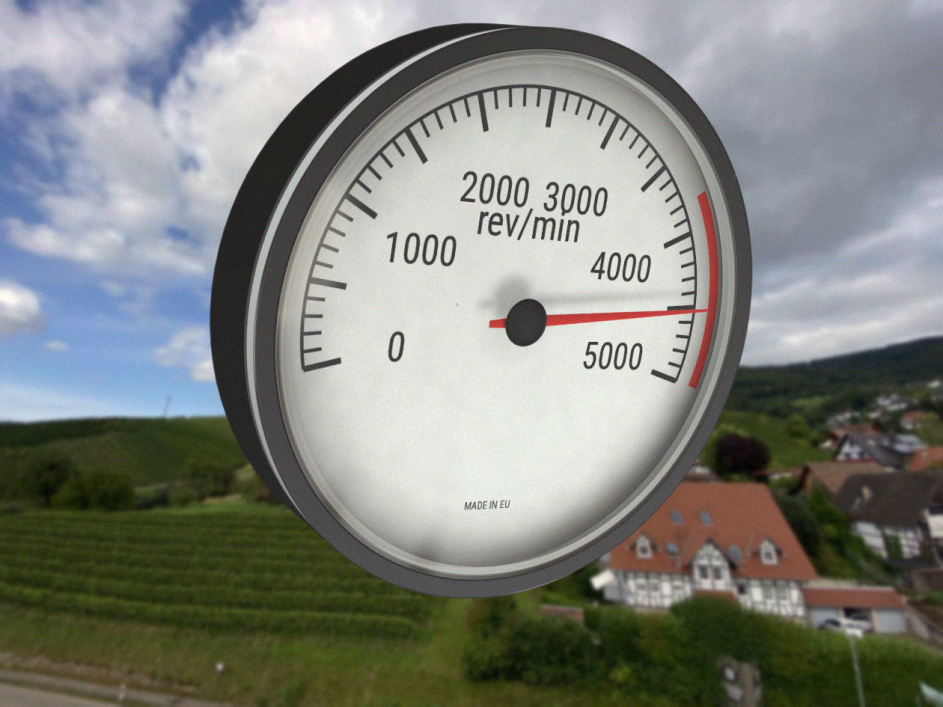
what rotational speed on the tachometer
4500 rpm
